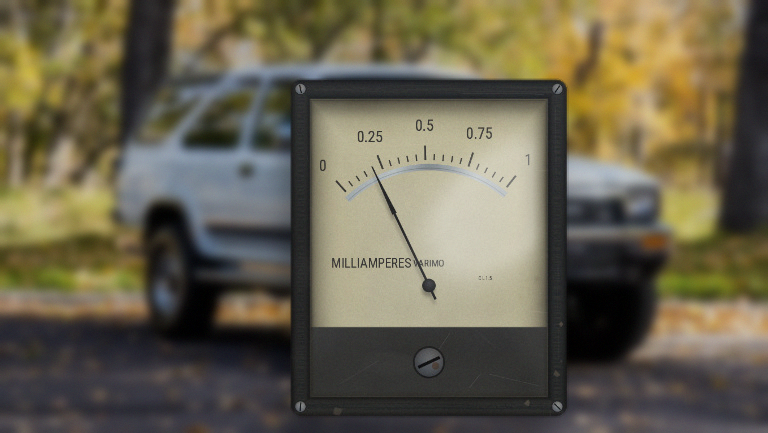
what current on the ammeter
0.2 mA
